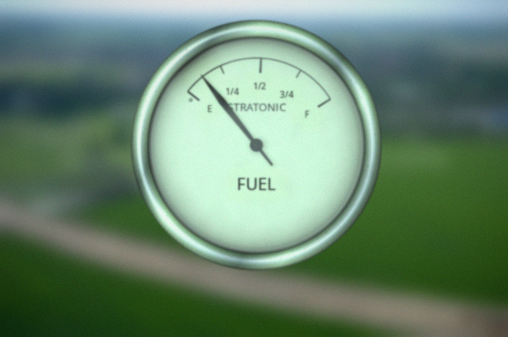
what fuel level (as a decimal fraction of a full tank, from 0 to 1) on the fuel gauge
0.125
